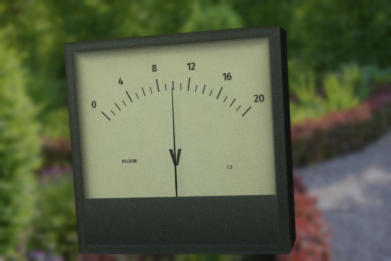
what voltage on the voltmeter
10 V
